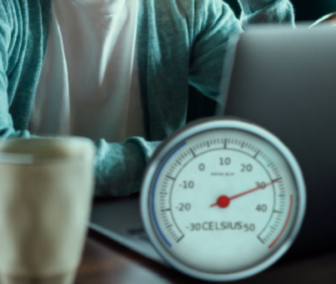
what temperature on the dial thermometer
30 °C
